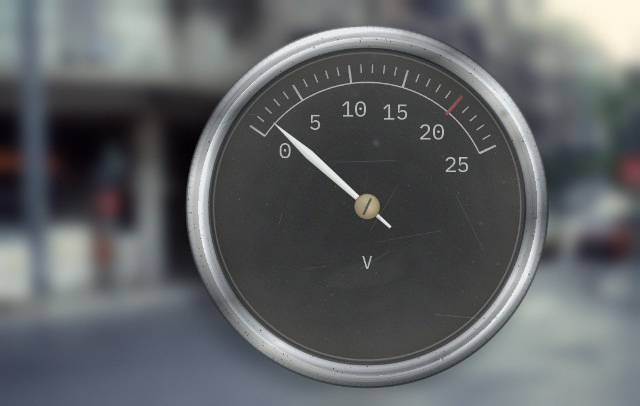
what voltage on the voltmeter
1.5 V
